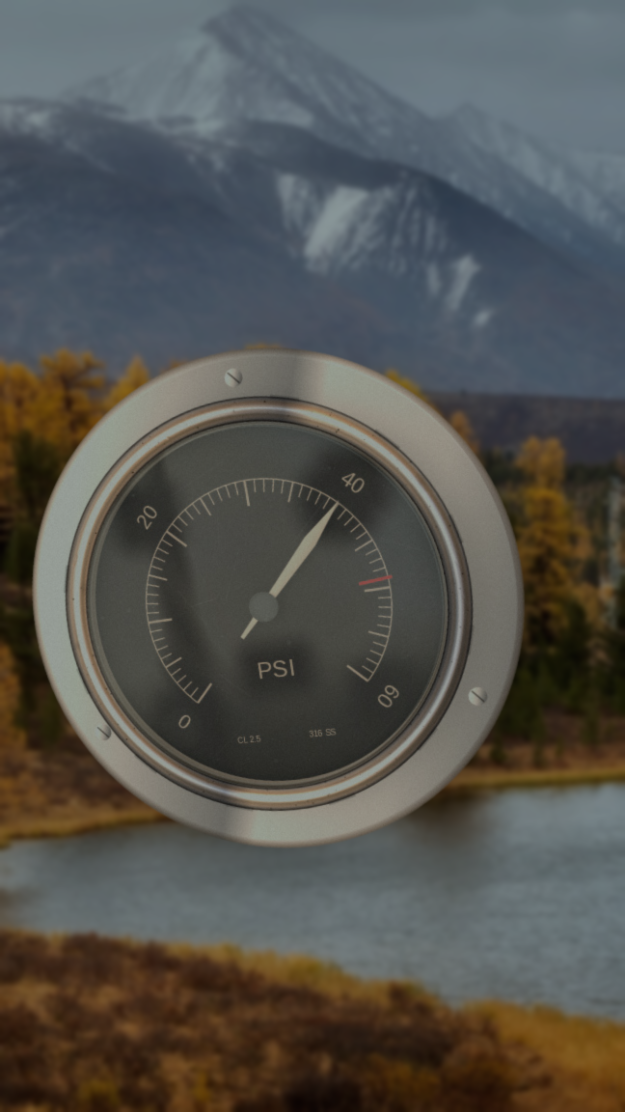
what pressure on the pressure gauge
40 psi
